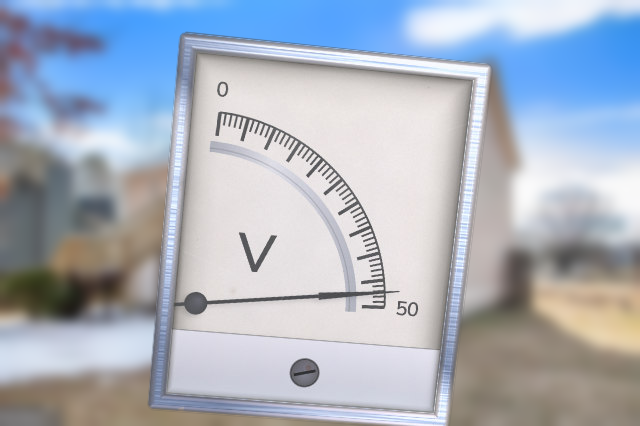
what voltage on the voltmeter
47 V
